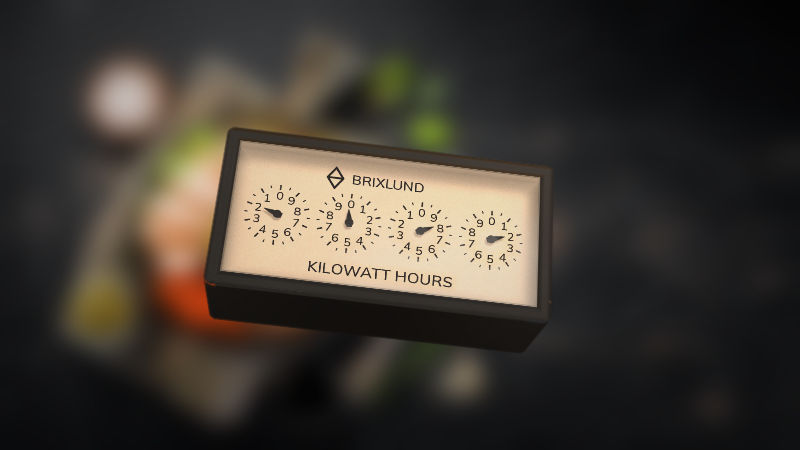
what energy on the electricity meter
1982 kWh
